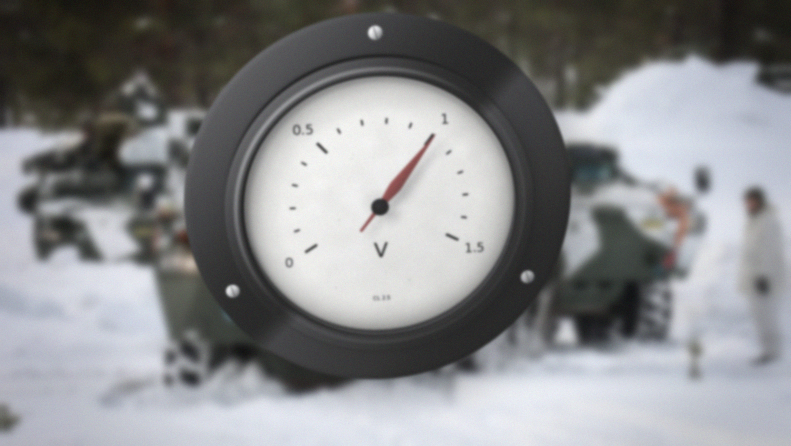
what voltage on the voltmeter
1 V
